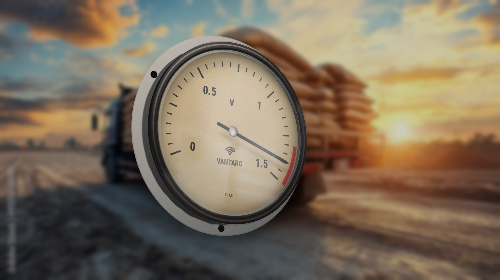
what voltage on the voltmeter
1.4 V
